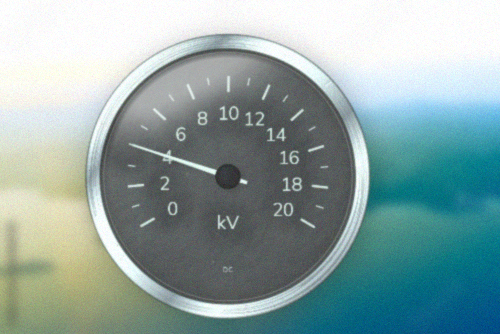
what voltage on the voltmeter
4 kV
